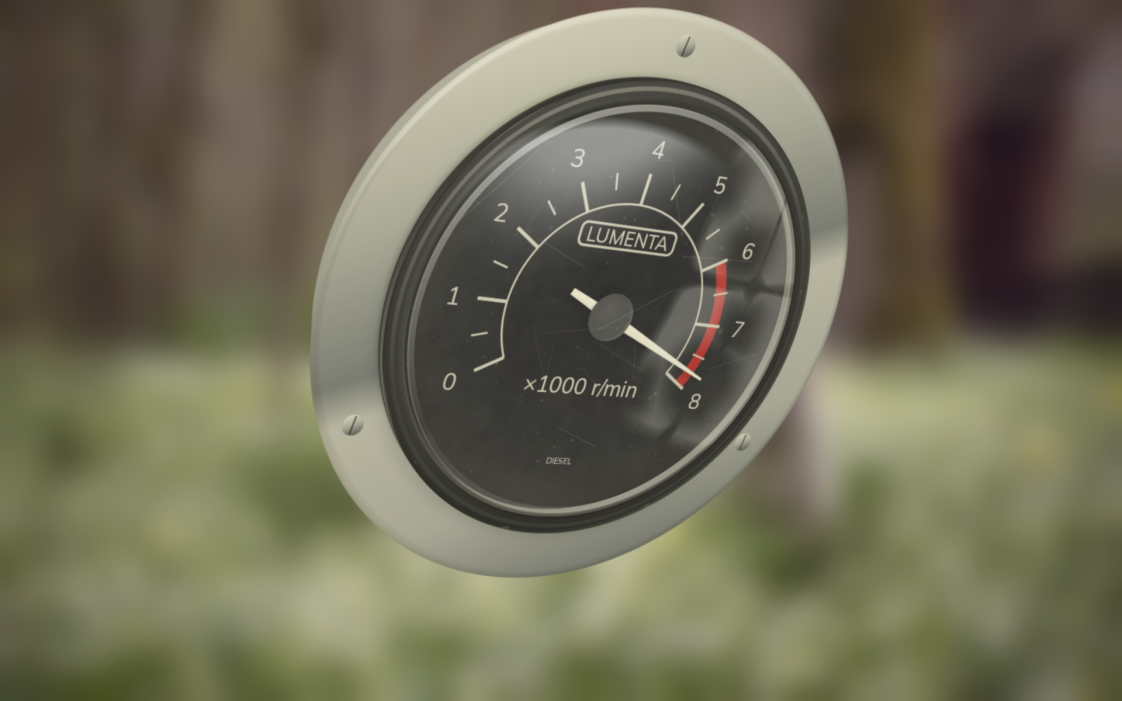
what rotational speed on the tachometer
7750 rpm
